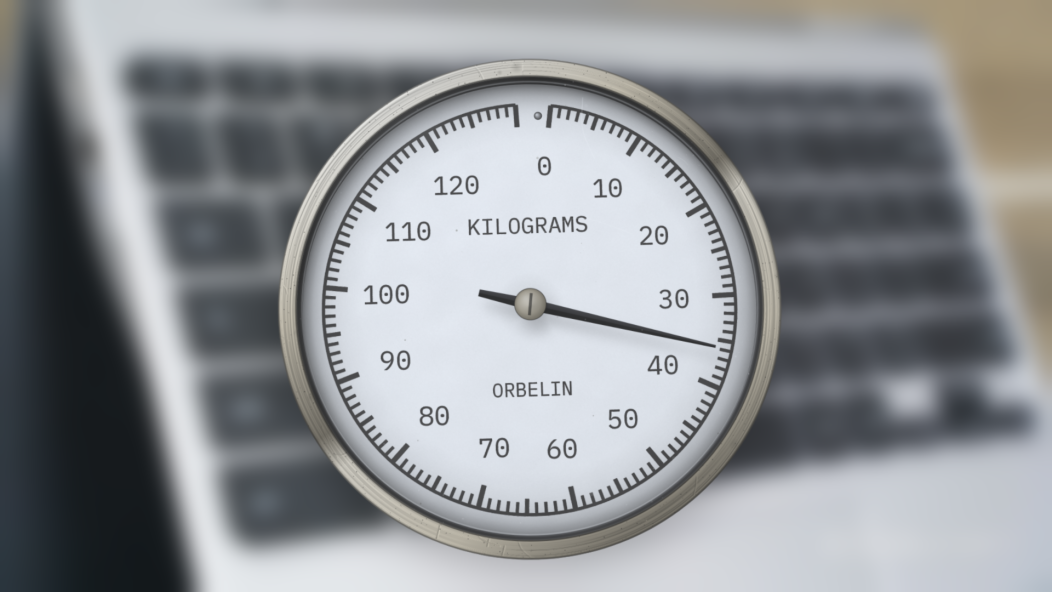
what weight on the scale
36 kg
